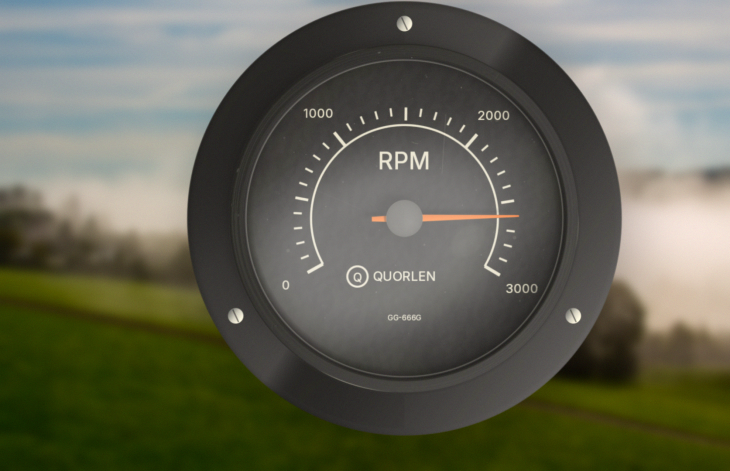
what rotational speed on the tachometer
2600 rpm
